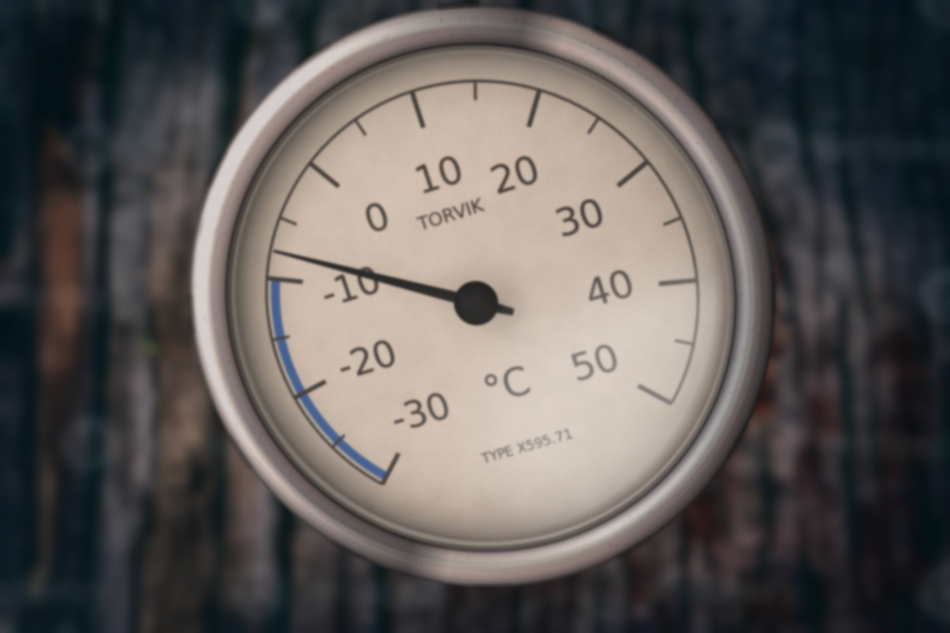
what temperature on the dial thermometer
-7.5 °C
